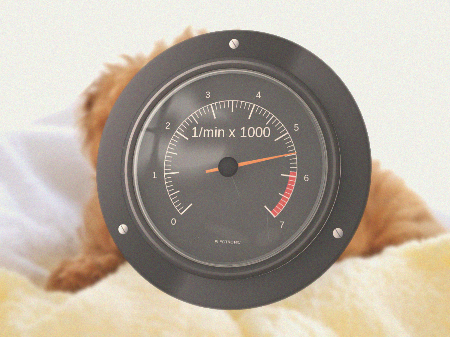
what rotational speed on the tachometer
5500 rpm
